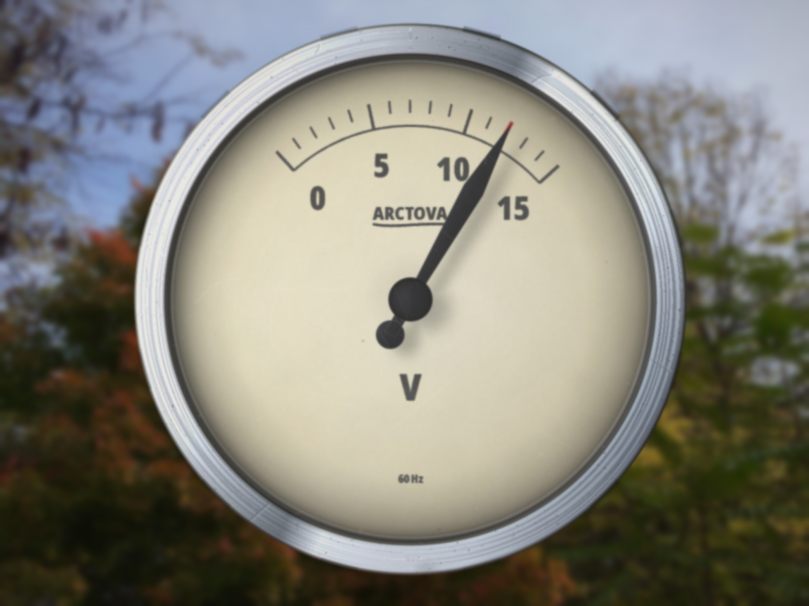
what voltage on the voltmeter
12 V
